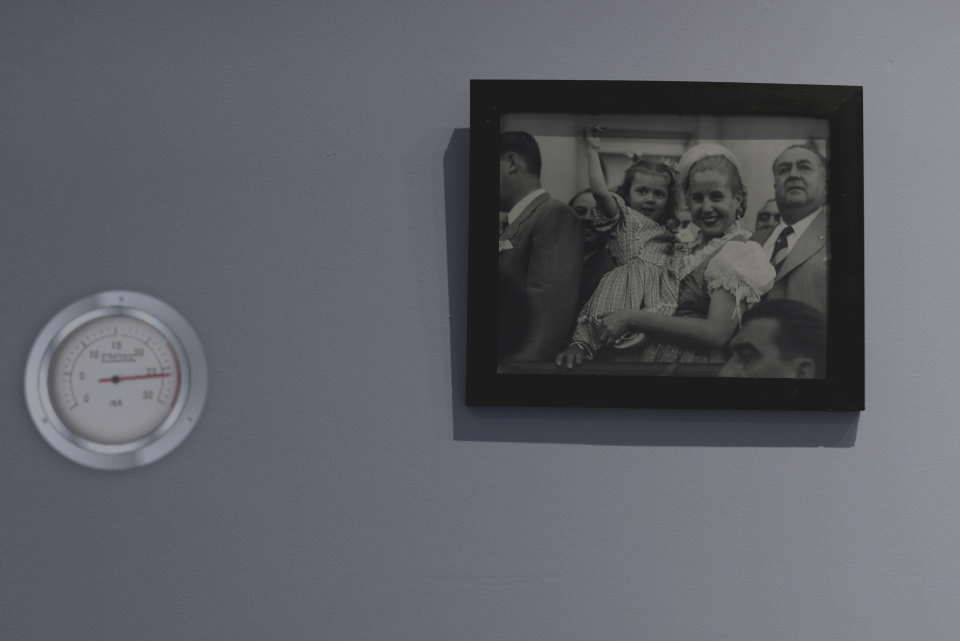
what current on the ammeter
26 mA
